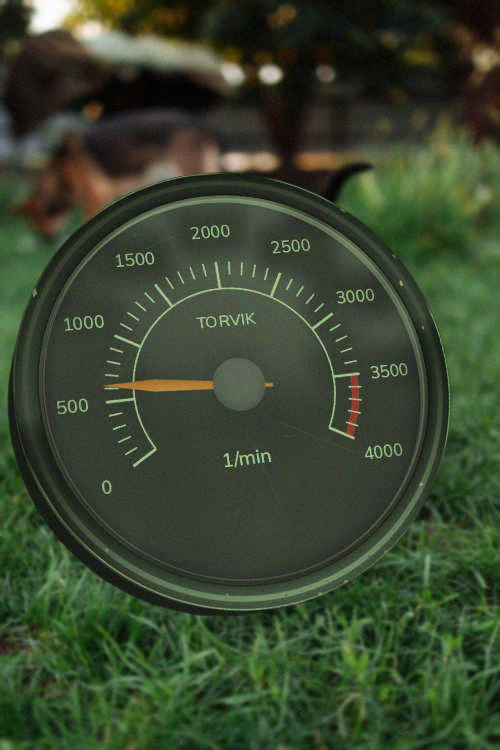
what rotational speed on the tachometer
600 rpm
